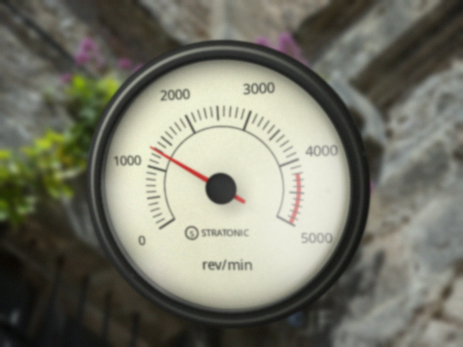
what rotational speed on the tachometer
1300 rpm
